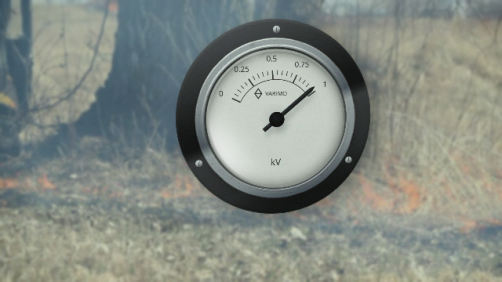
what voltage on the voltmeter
0.95 kV
